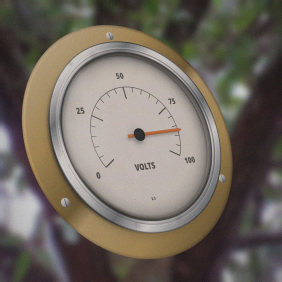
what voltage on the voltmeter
87.5 V
